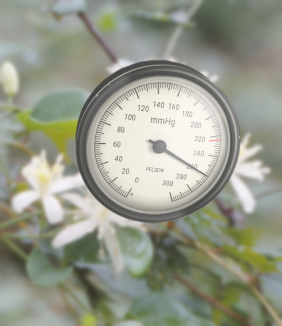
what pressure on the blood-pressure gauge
260 mmHg
